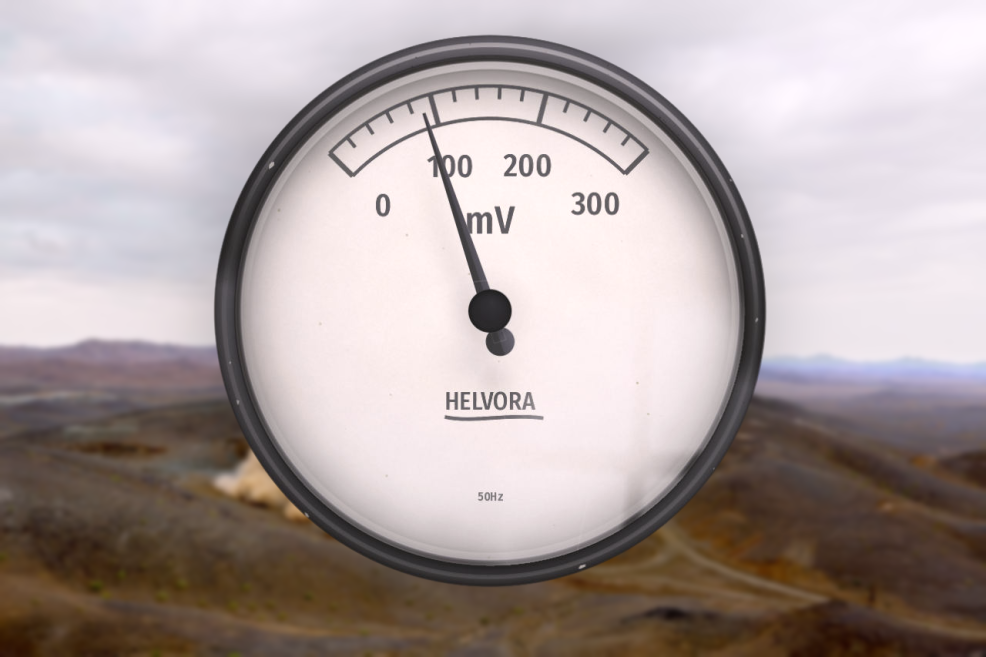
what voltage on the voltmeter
90 mV
